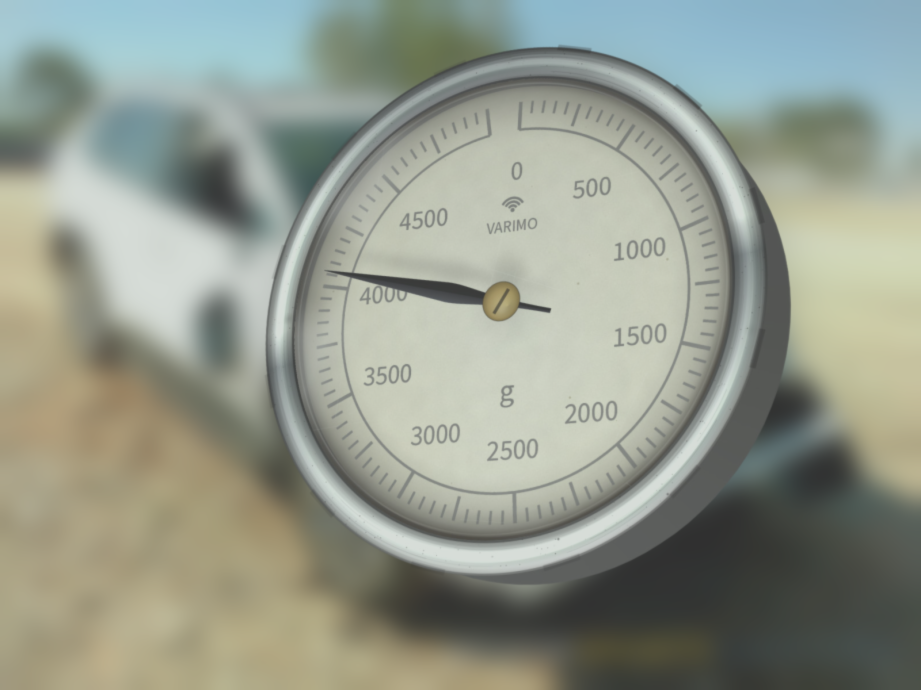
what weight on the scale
4050 g
